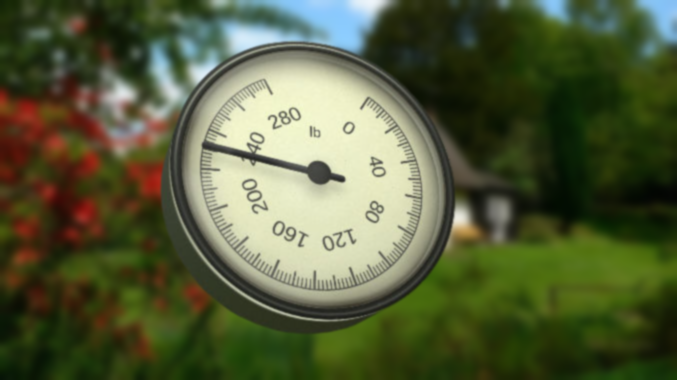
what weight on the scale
230 lb
